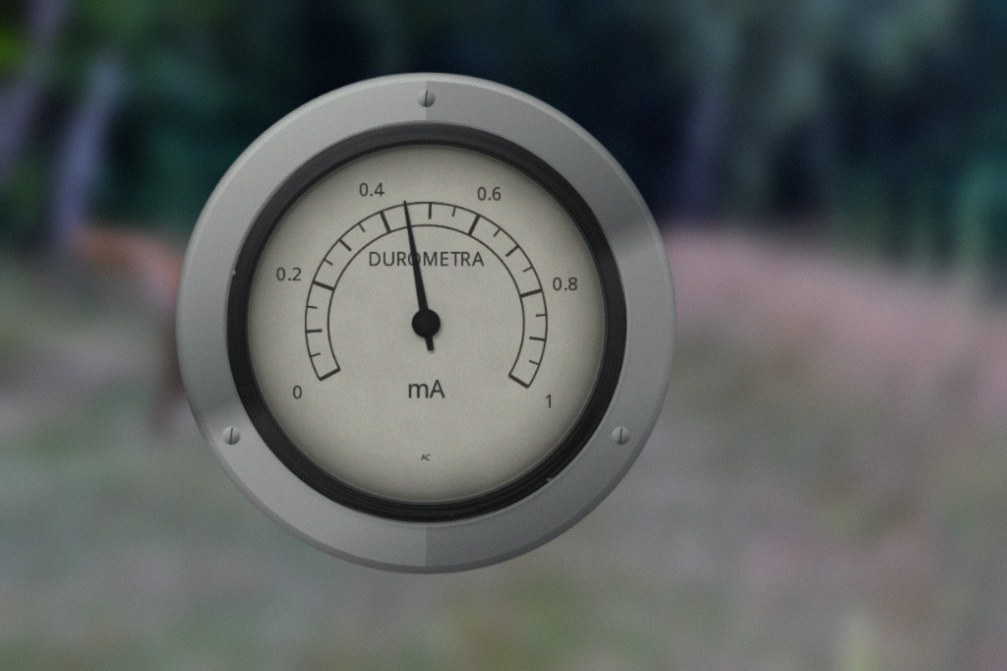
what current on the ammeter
0.45 mA
